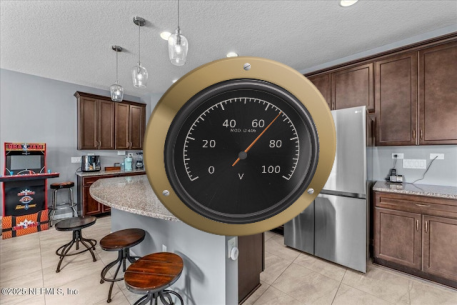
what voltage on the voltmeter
66 V
